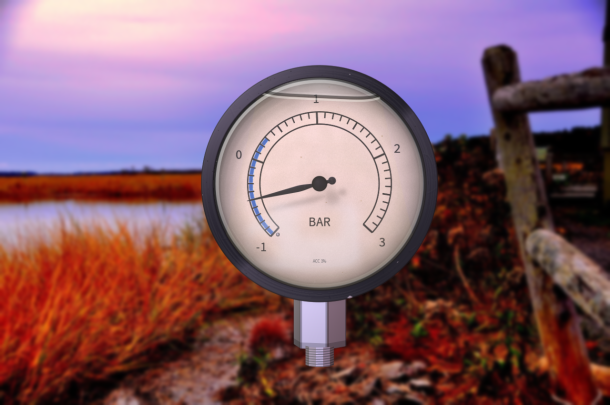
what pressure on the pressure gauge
-0.5 bar
